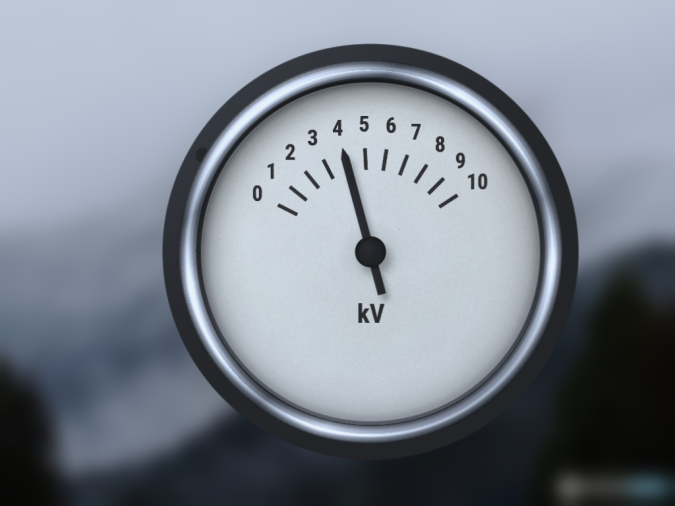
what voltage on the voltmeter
4 kV
